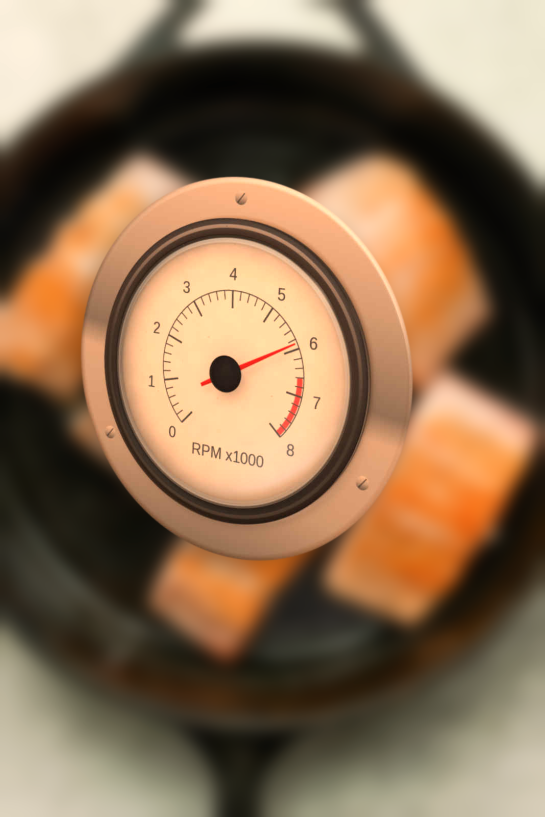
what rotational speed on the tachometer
5900 rpm
